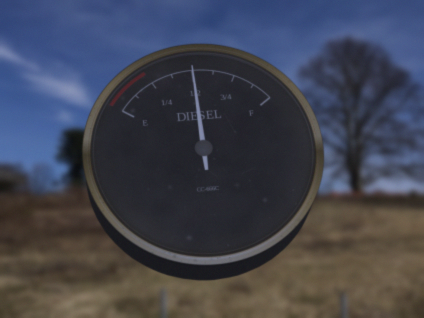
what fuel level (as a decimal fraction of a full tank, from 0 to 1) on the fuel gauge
0.5
